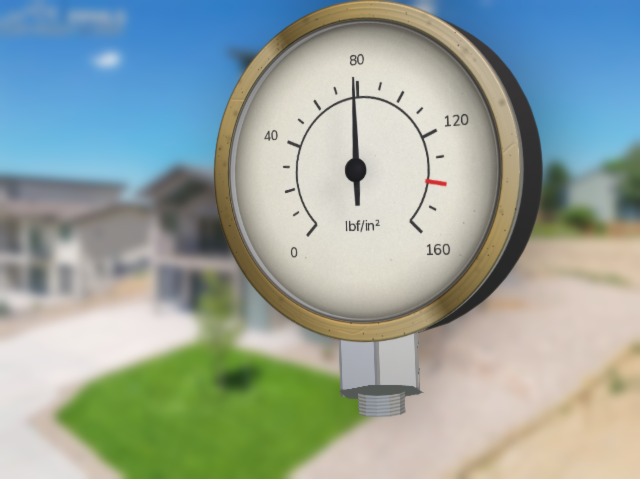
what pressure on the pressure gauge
80 psi
